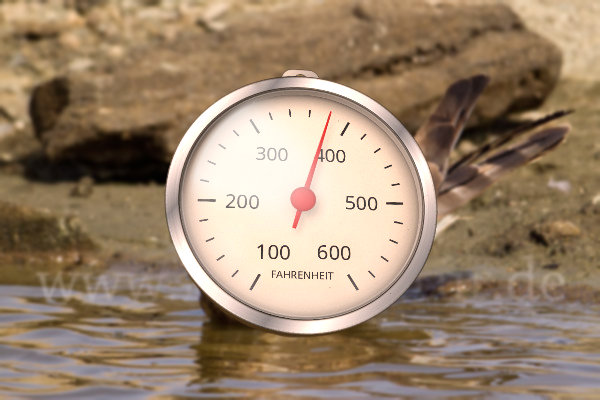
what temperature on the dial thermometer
380 °F
